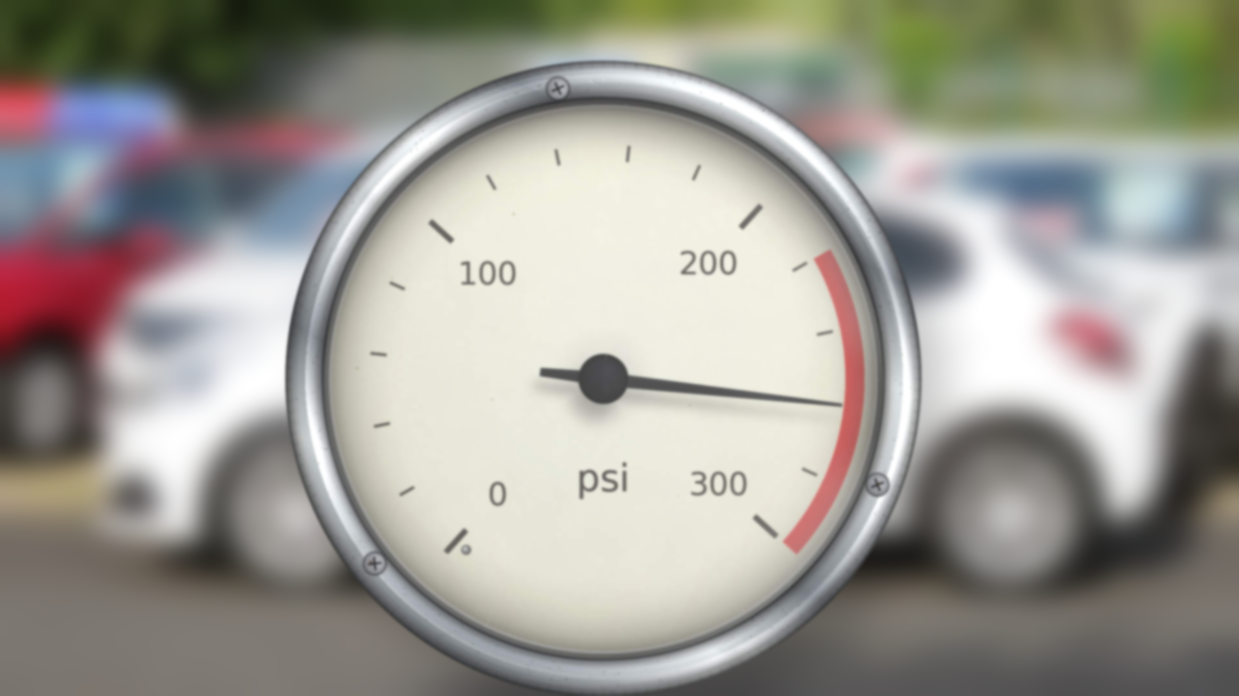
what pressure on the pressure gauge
260 psi
